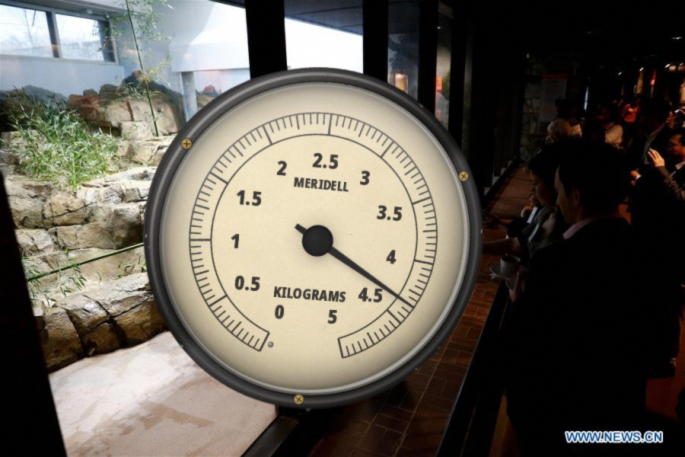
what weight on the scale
4.35 kg
